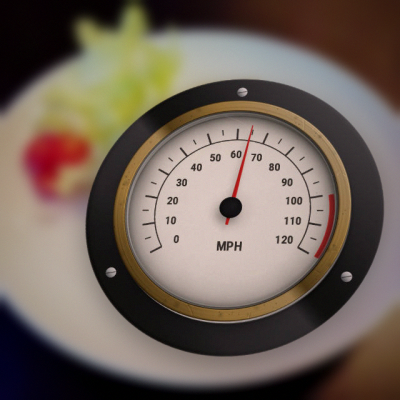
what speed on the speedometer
65 mph
